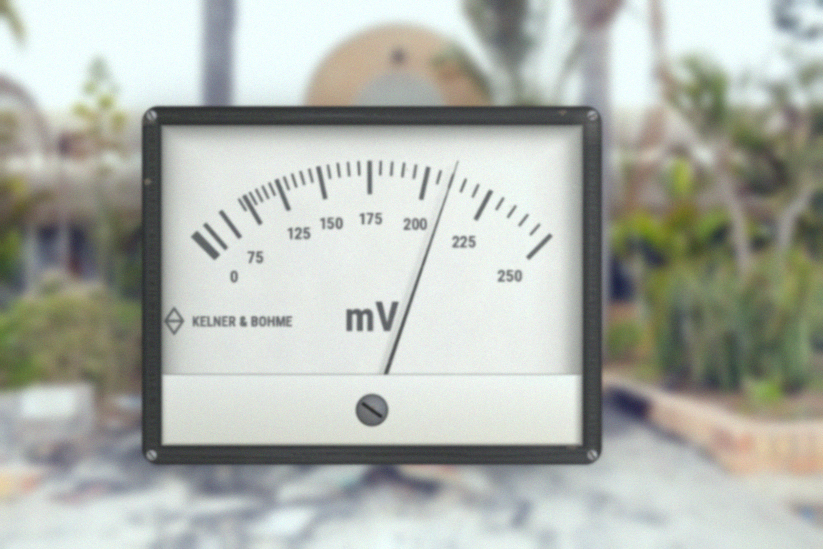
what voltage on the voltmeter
210 mV
